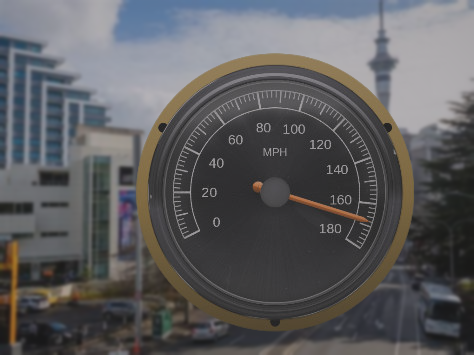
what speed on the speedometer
168 mph
